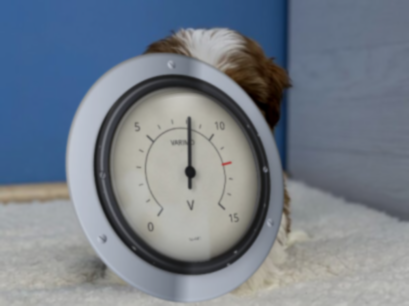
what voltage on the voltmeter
8 V
